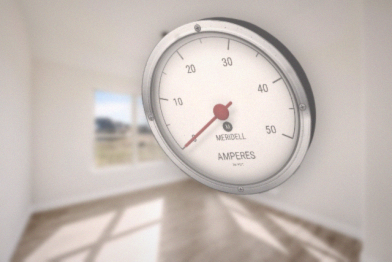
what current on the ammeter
0 A
